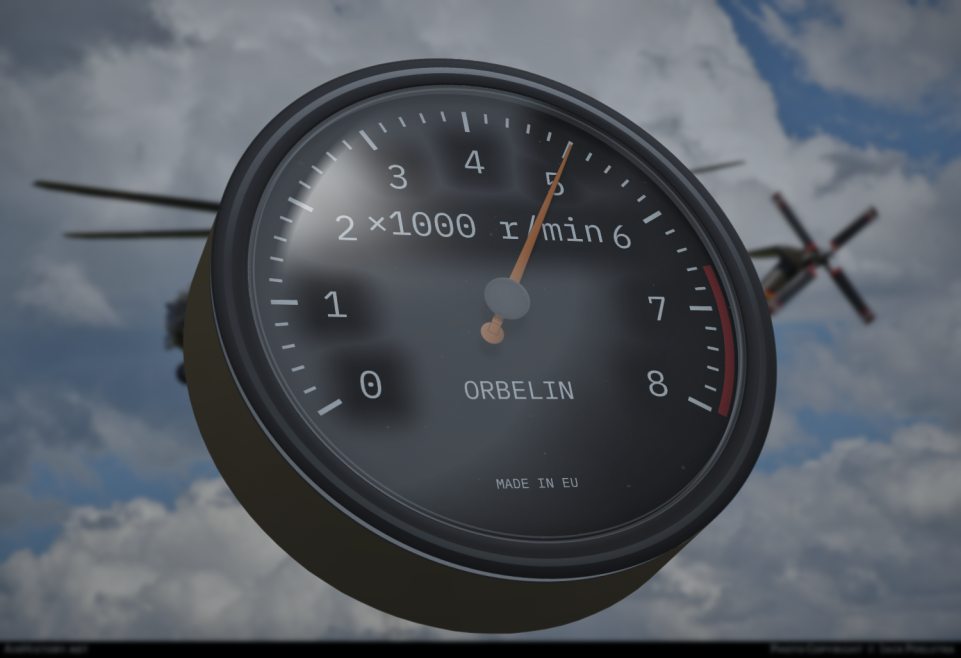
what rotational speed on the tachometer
5000 rpm
